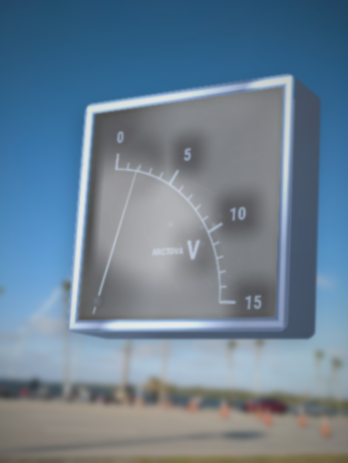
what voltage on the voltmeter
2 V
